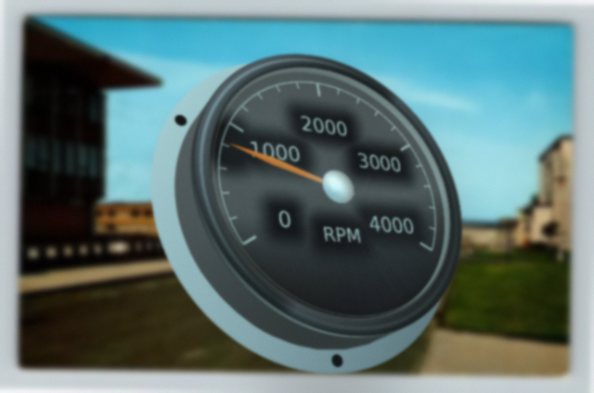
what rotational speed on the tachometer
800 rpm
